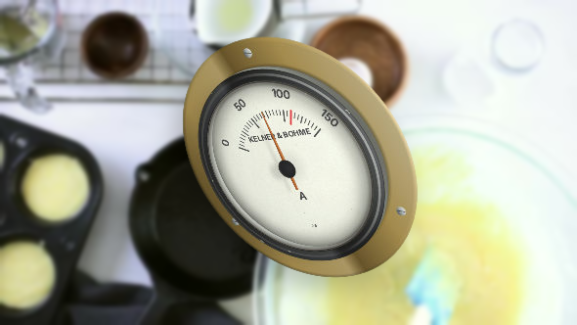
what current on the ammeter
75 A
